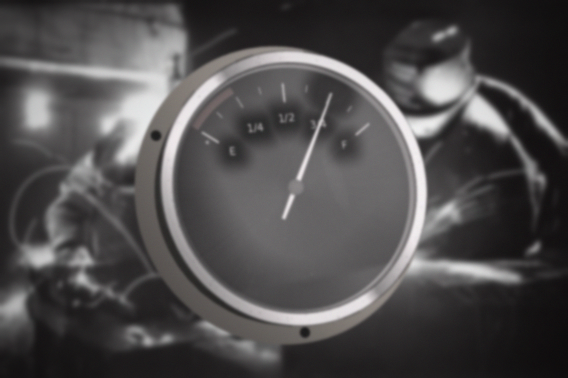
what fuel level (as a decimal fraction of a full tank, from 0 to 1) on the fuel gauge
0.75
